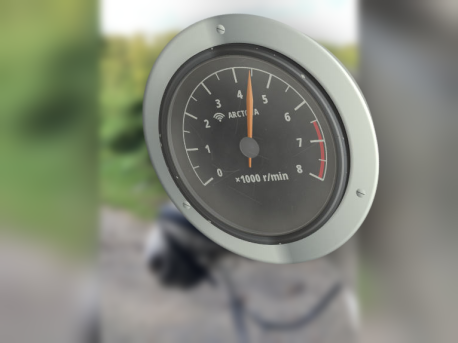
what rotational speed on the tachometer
4500 rpm
